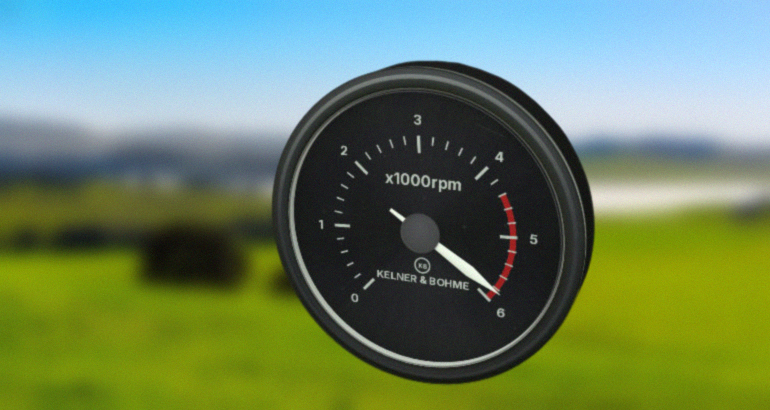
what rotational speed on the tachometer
5800 rpm
